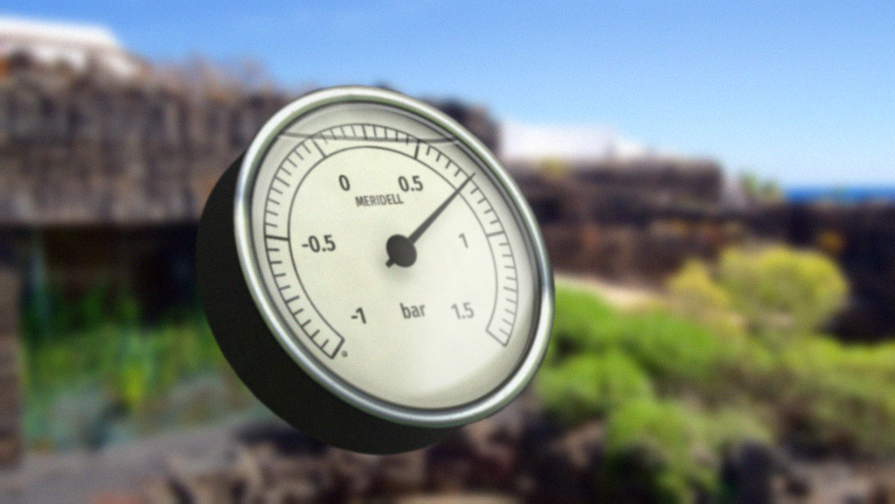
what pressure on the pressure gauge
0.75 bar
